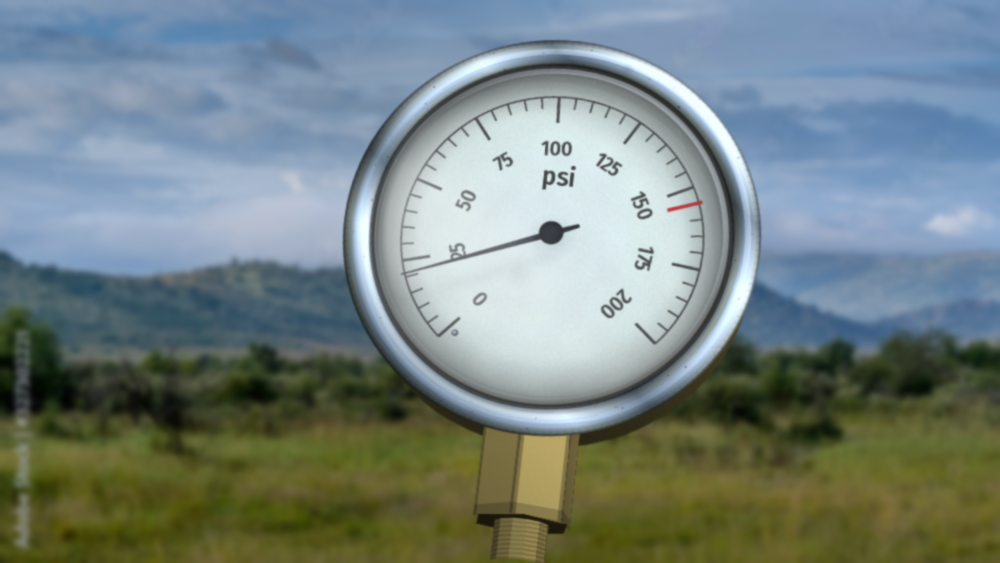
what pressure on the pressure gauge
20 psi
